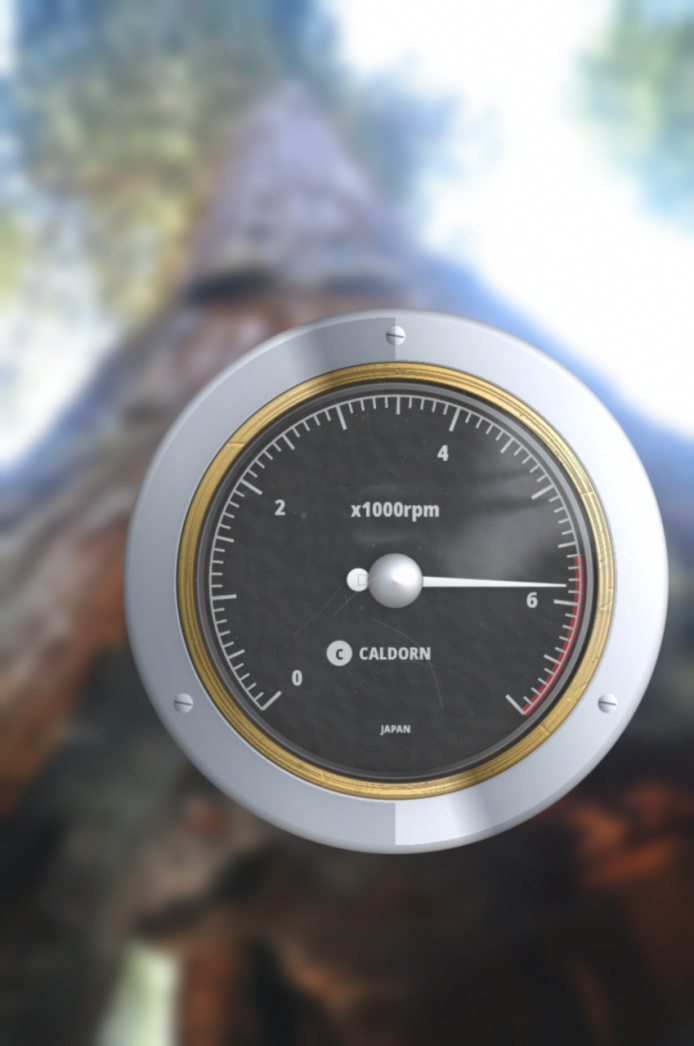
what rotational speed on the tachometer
5850 rpm
